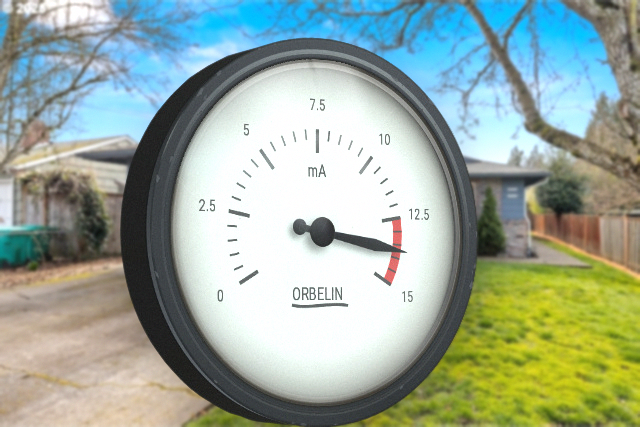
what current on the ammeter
13.75 mA
